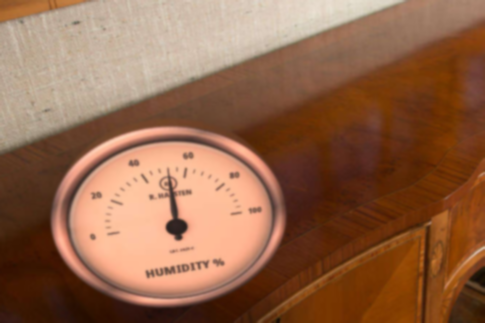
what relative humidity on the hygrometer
52 %
